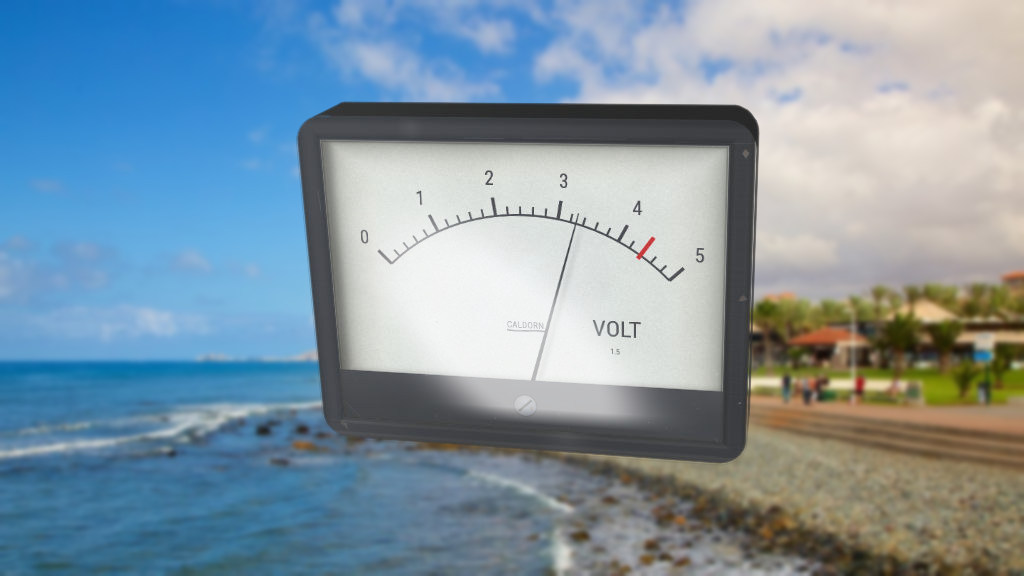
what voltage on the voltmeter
3.3 V
